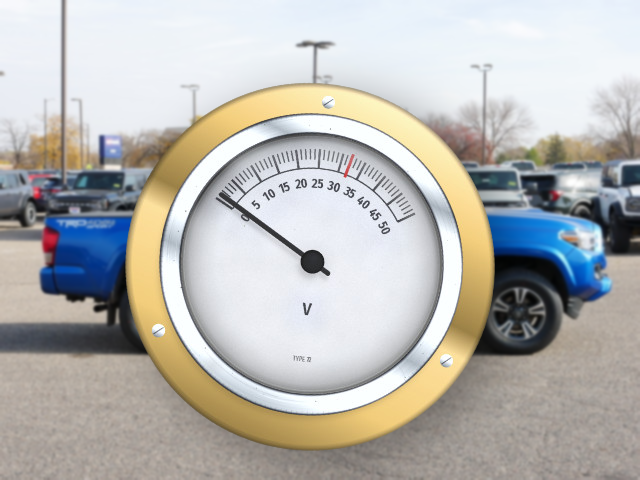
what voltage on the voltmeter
1 V
